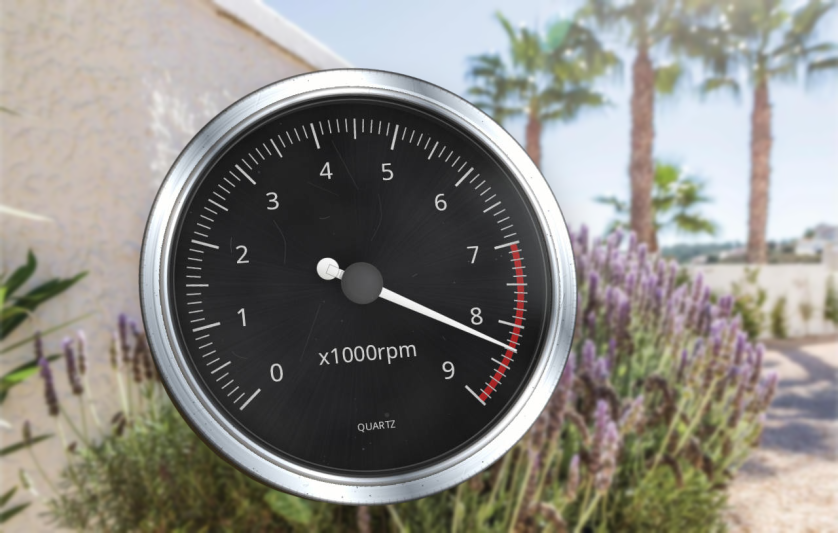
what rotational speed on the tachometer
8300 rpm
